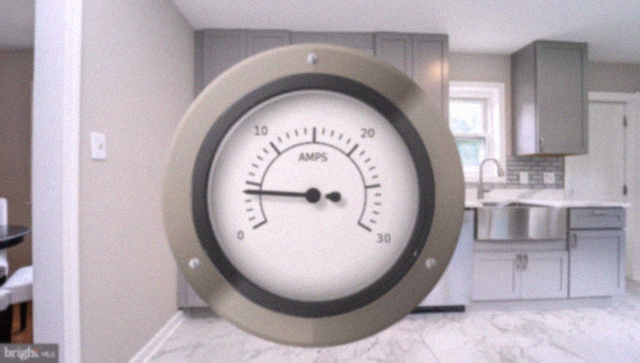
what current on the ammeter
4 A
